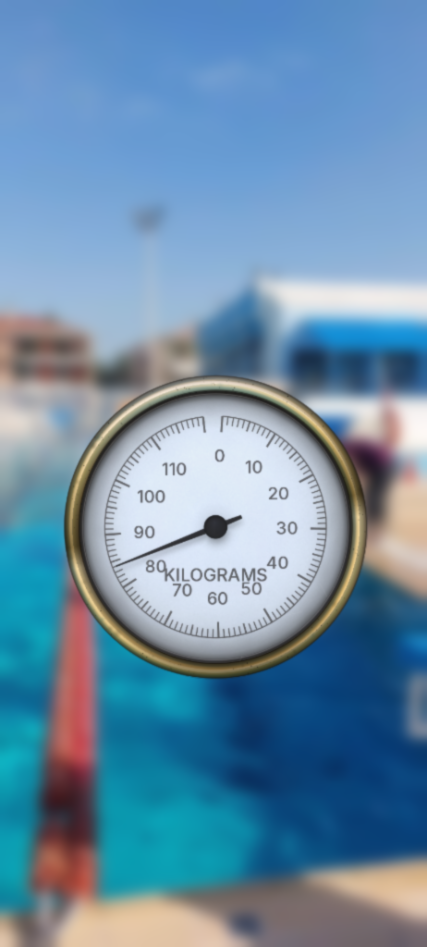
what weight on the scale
84 kg
